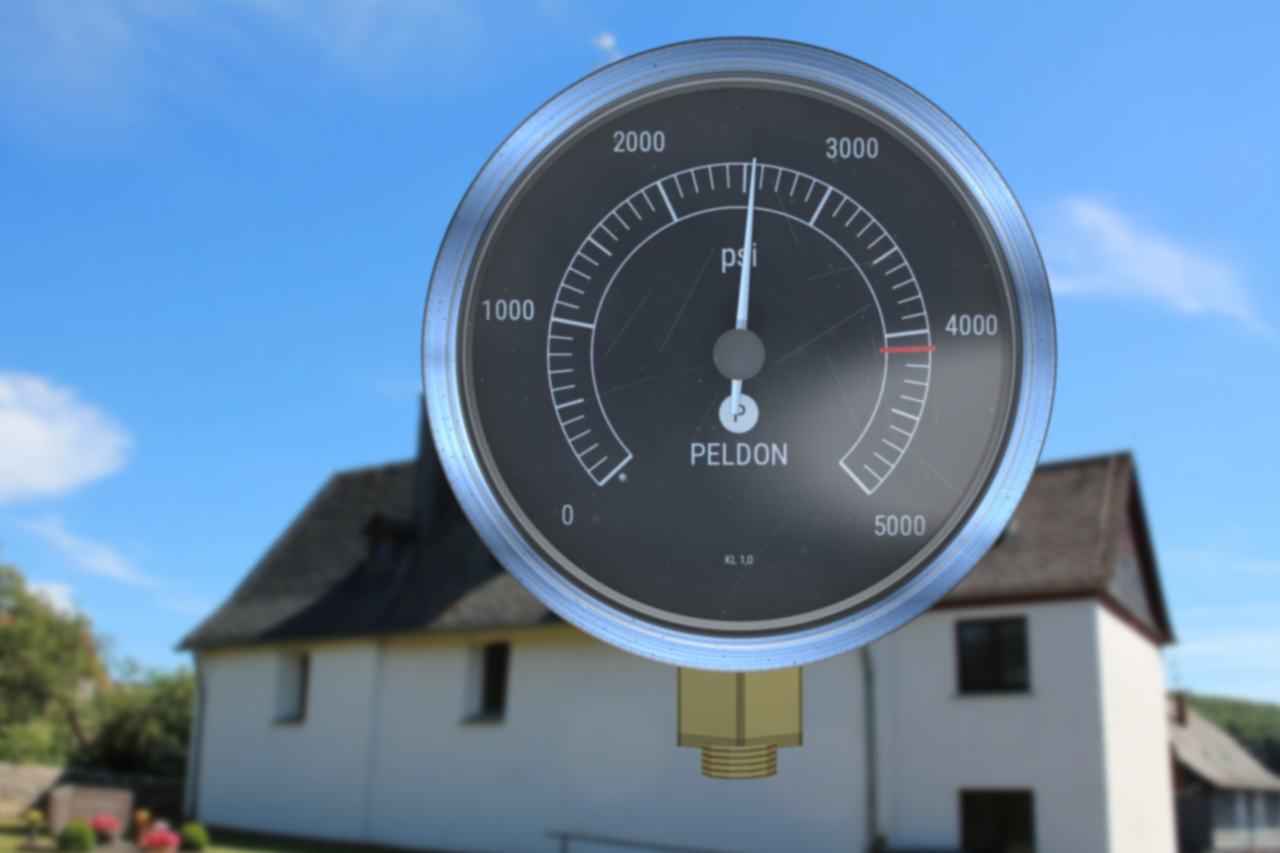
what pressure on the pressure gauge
2550 psi
